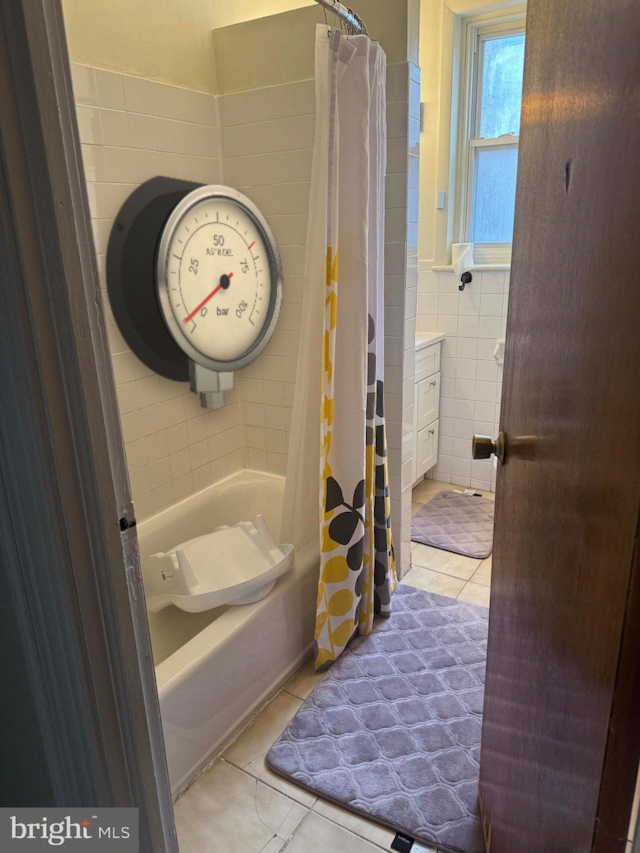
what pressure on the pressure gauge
5 bar
